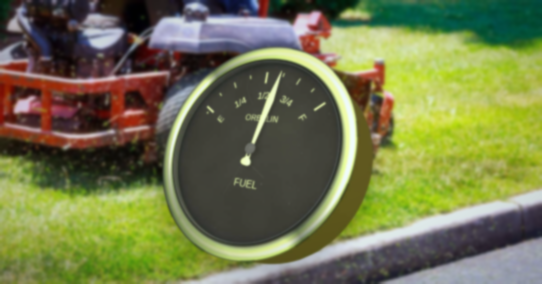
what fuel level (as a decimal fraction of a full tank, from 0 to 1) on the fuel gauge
0.625
